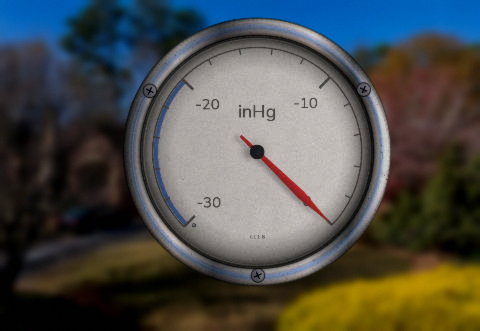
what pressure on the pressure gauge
0 inHg
